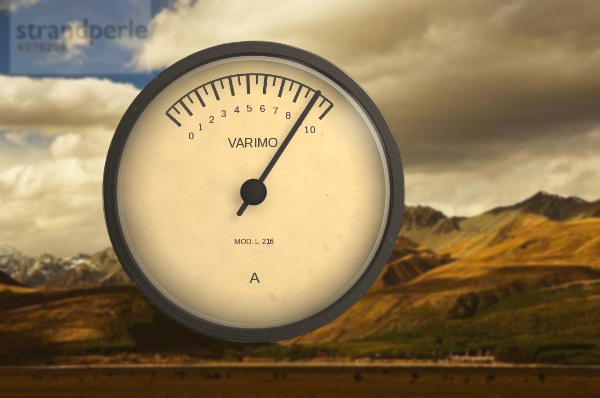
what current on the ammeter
9 A
